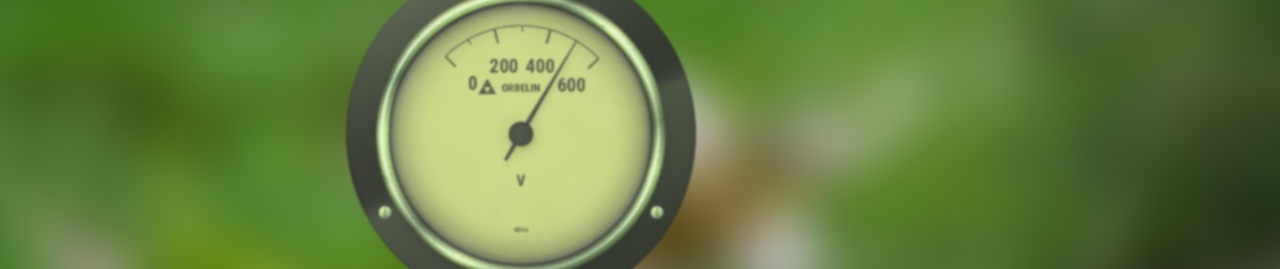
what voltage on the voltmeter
500 V
